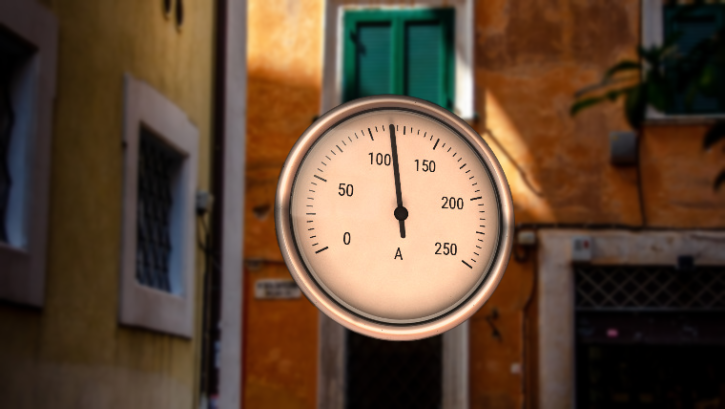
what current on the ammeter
115 A
